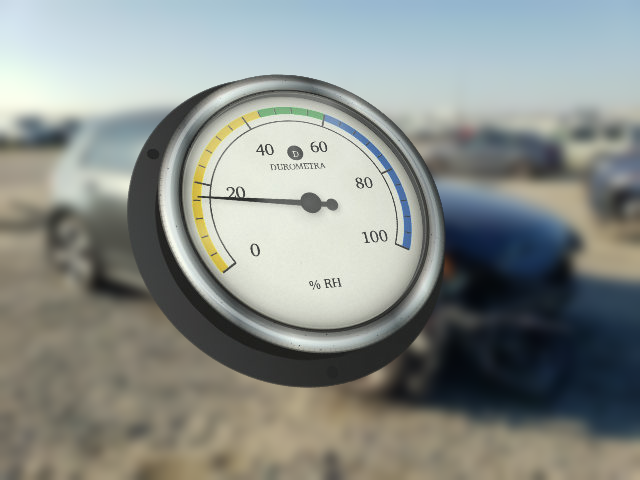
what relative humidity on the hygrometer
16 %
